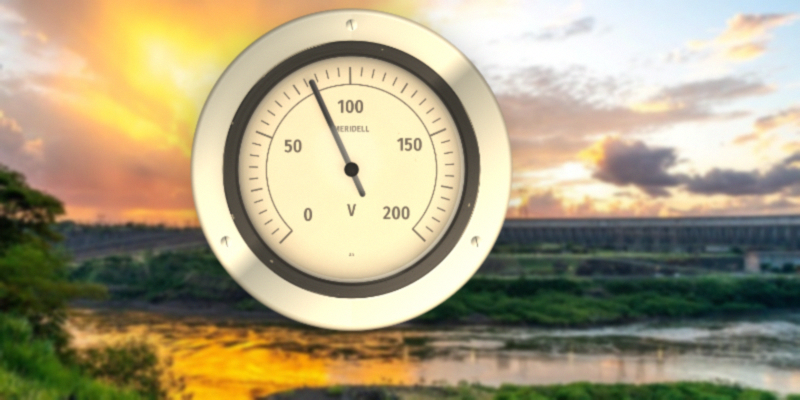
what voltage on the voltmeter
82.5 V
